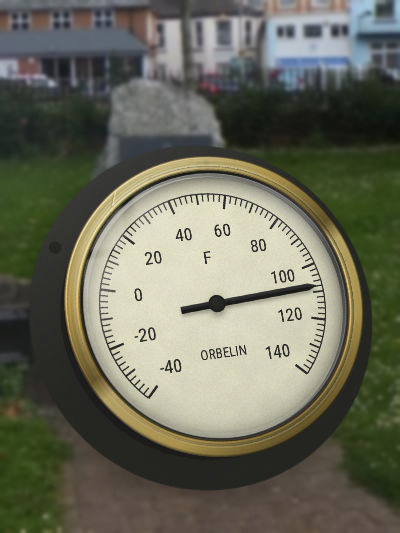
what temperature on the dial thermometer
108 °F
